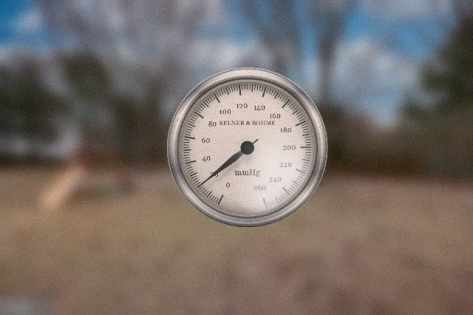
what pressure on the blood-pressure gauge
20 mmHg
